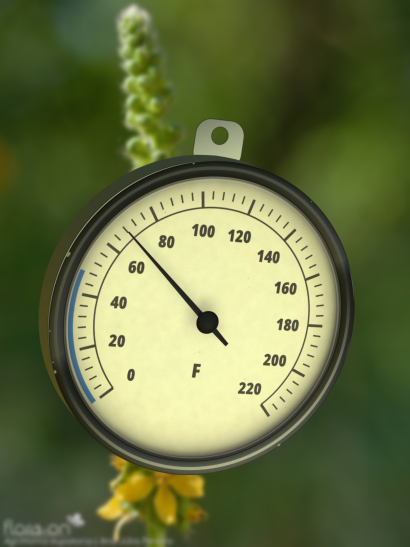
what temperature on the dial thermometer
68 °F
